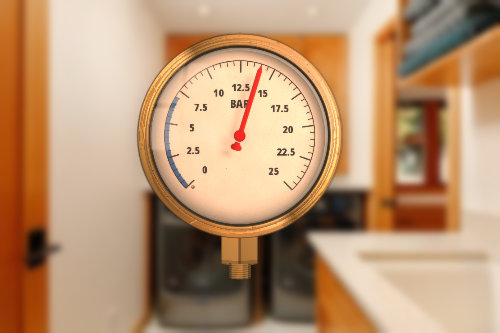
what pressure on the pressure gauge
14 bar
